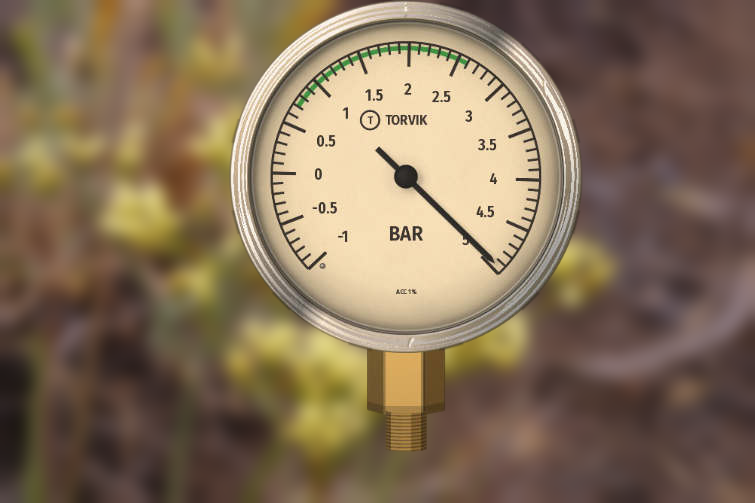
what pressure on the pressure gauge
4.95 bar
